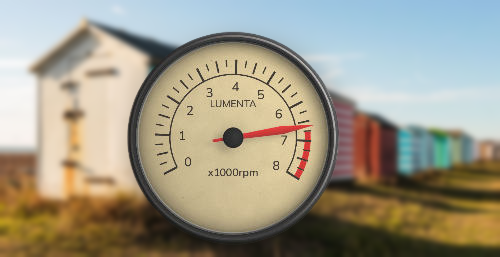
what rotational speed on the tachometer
6625 rpm
